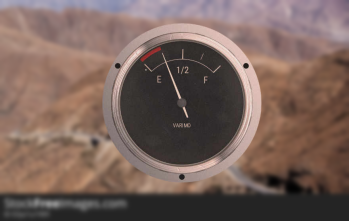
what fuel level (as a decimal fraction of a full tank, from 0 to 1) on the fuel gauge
0.25
